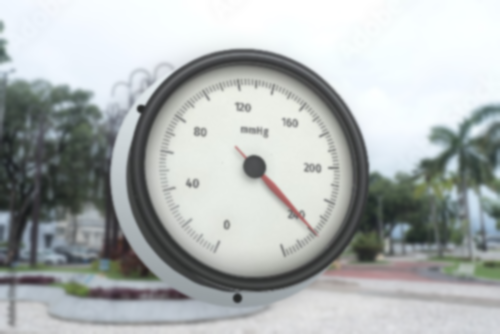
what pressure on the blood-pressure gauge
240 mmHg
